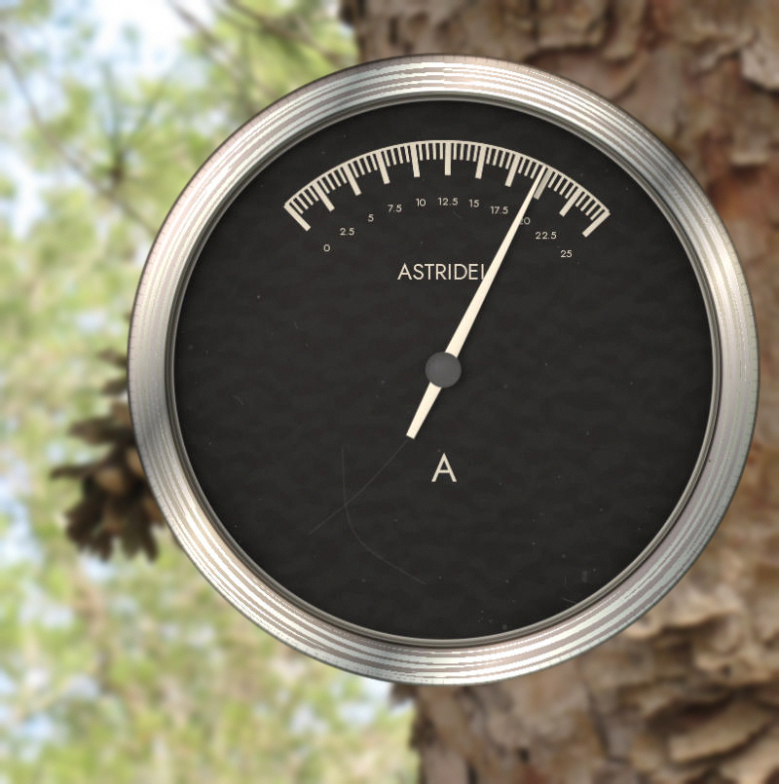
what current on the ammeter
19.5 A
